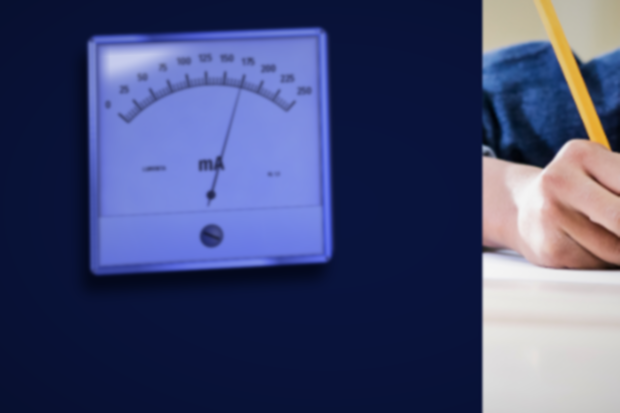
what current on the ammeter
175 mA
